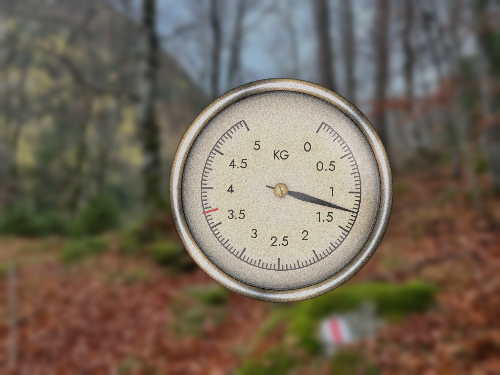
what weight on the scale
1.25 kg
